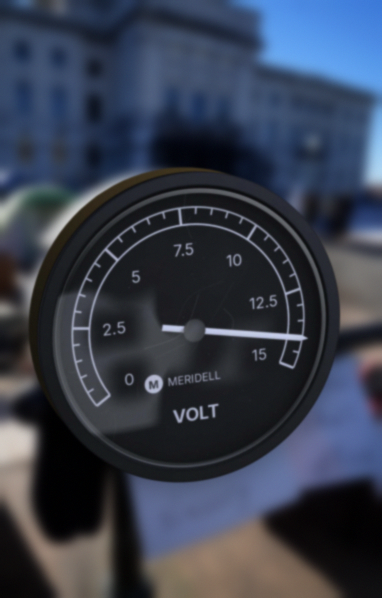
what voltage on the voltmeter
14 V
